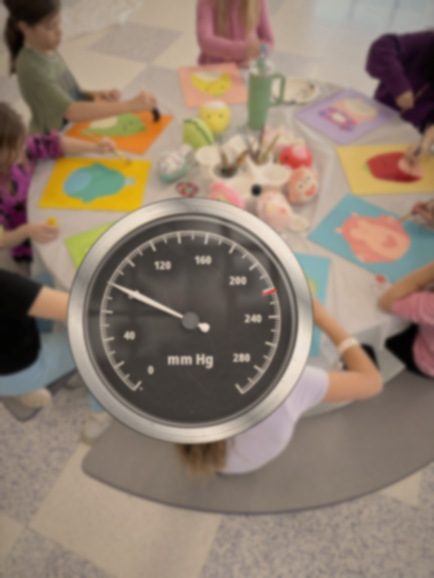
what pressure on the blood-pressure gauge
80 mmHg
